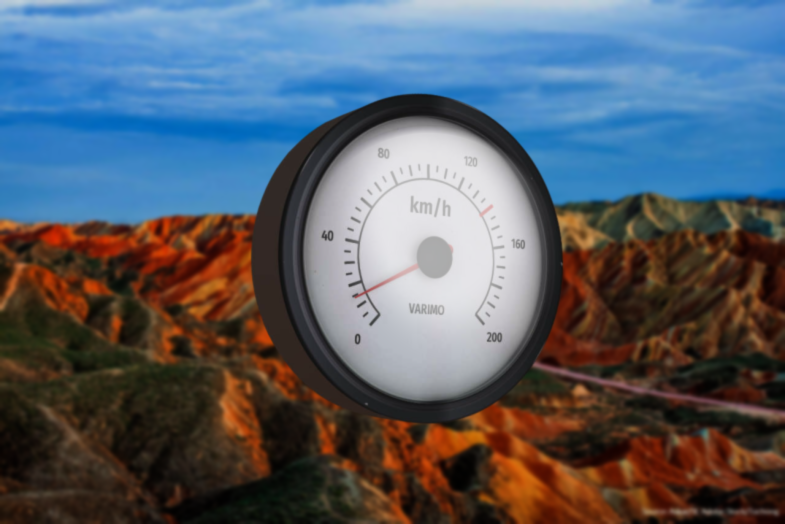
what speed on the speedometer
15 km/h
